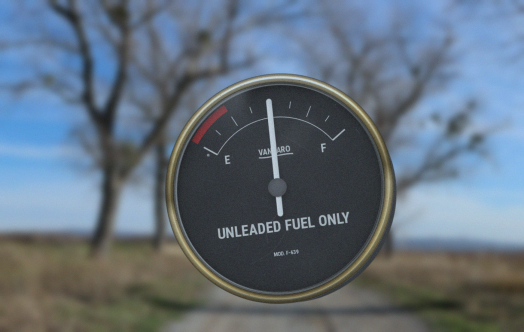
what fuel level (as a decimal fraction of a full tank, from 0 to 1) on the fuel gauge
0.5
